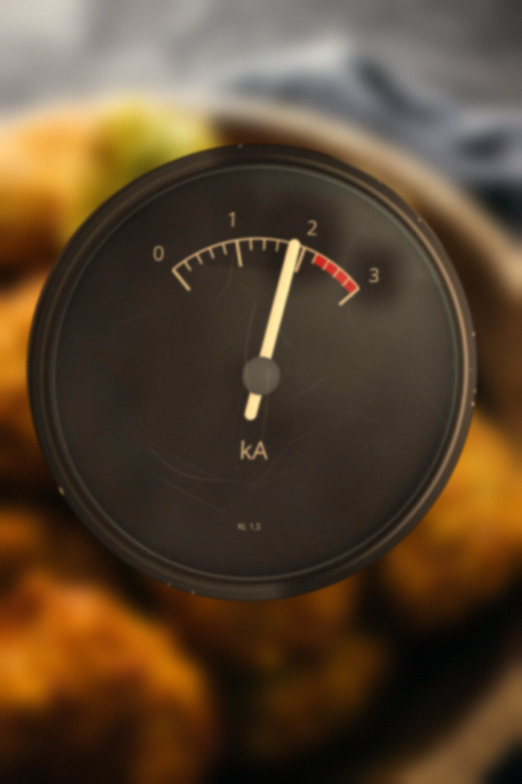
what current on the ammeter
1.8 kA
